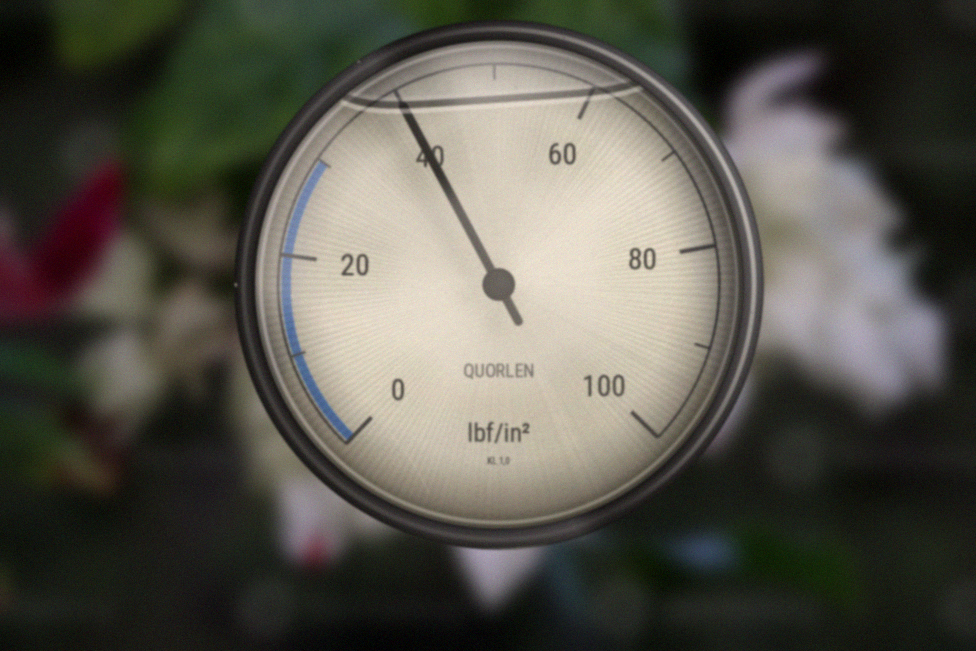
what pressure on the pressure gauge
40 psi
